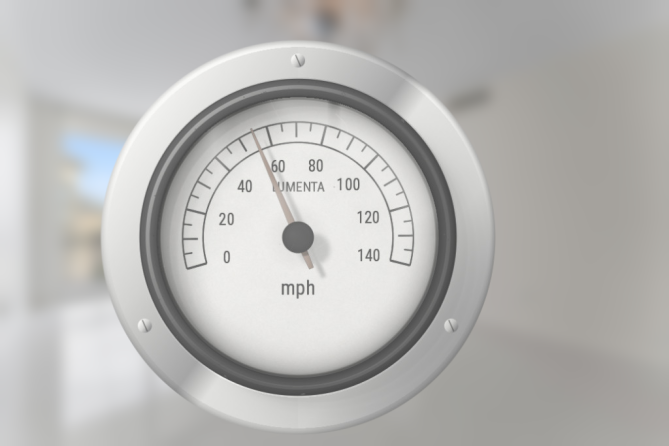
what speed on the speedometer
55 mph
